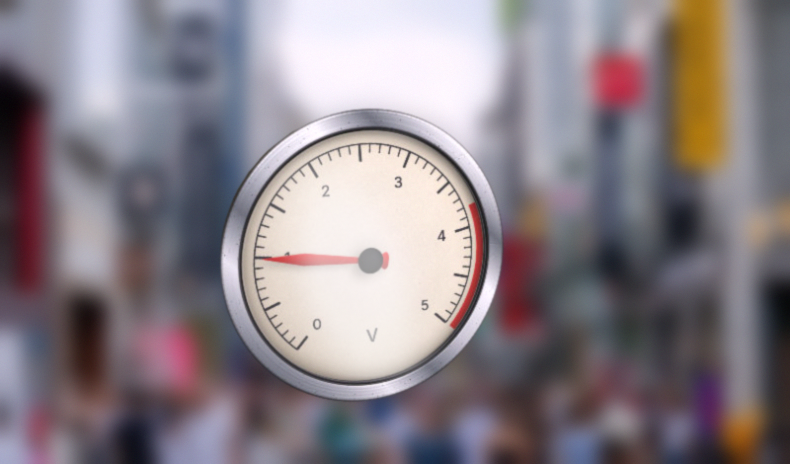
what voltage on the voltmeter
1 V
